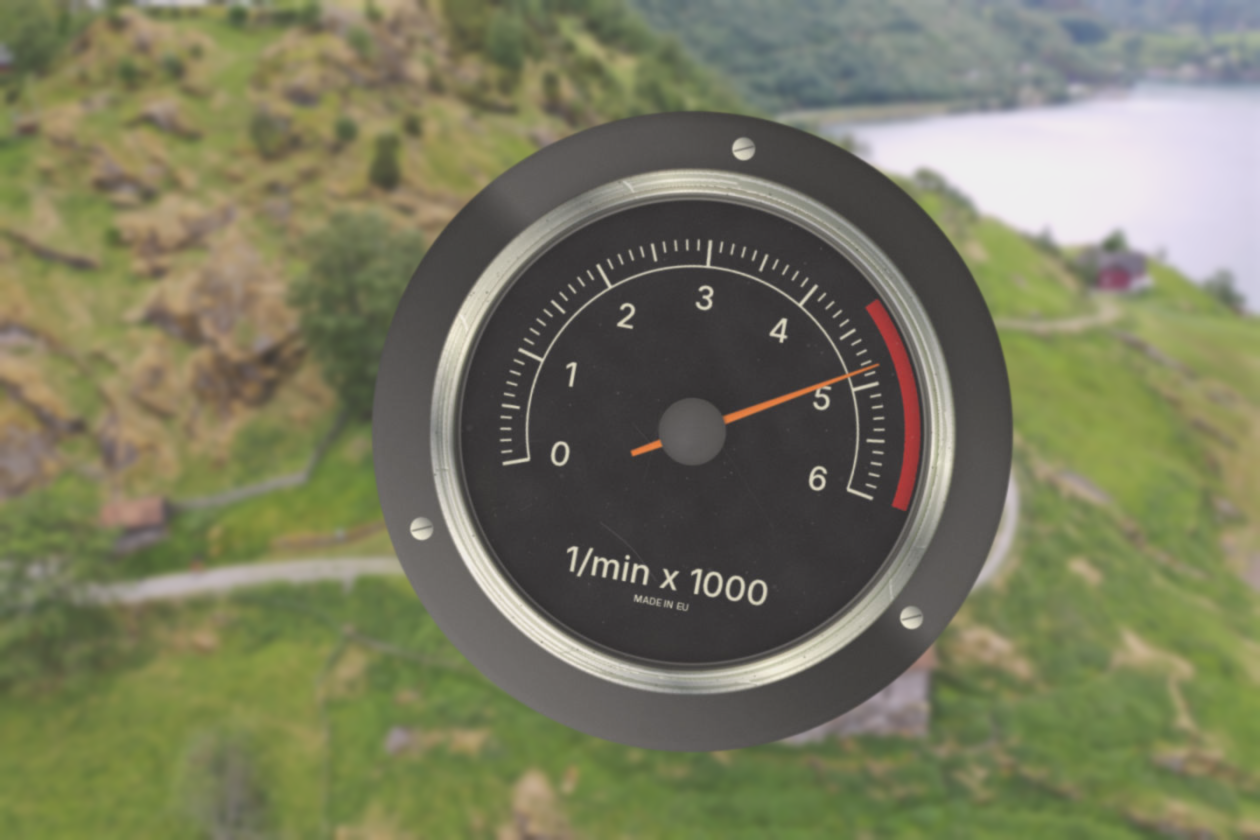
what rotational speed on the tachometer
4850 rpm
